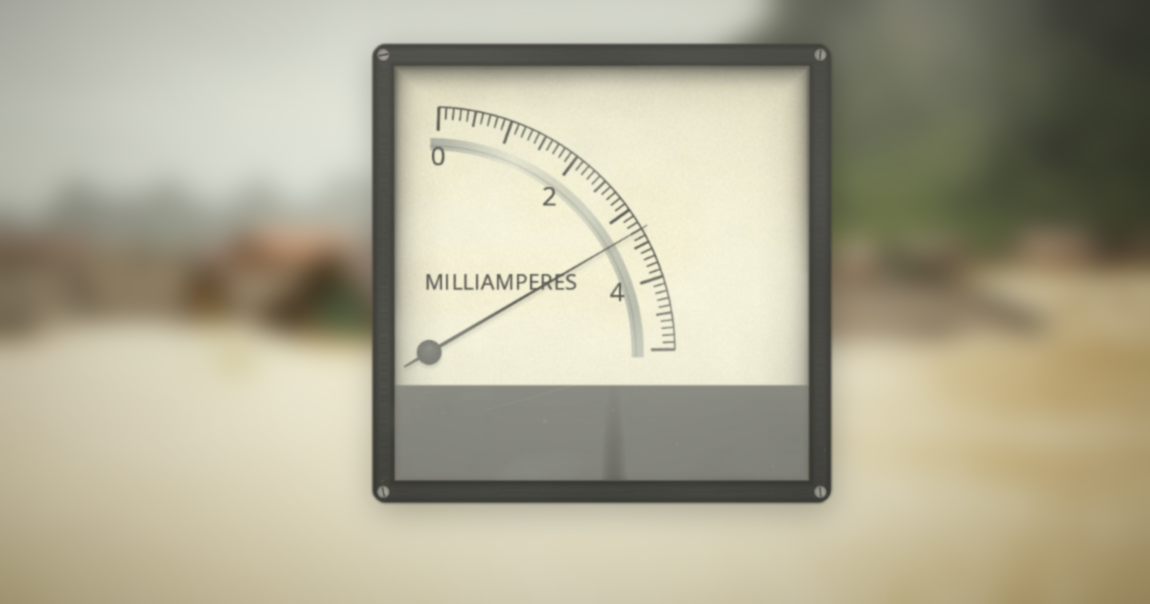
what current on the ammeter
3.3 mA
